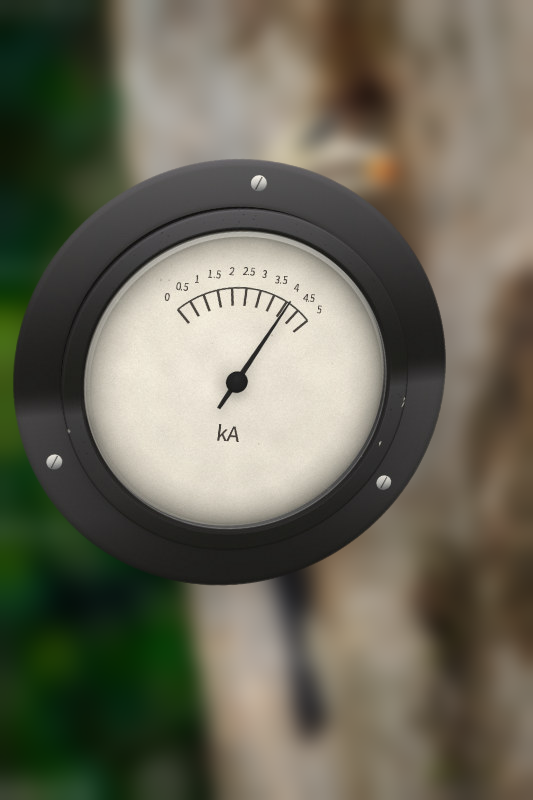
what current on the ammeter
4 kA
